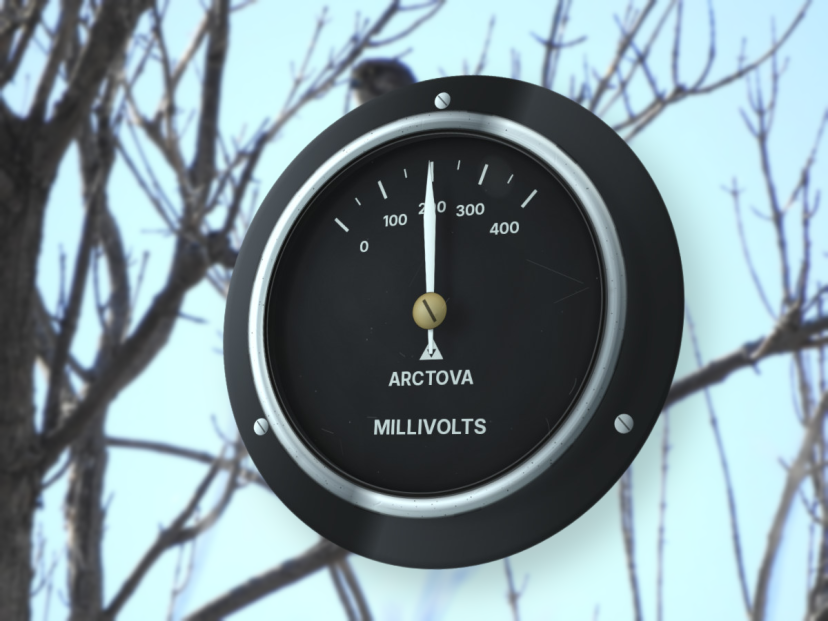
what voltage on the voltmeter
200 mV
